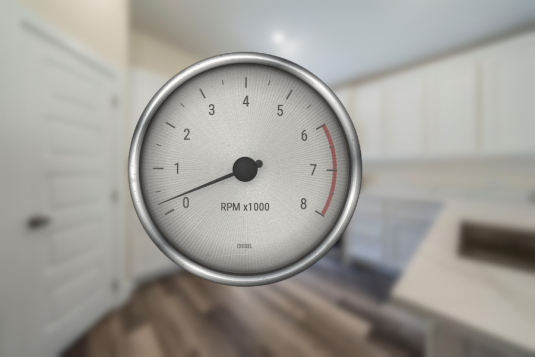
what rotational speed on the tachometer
250 rpm
